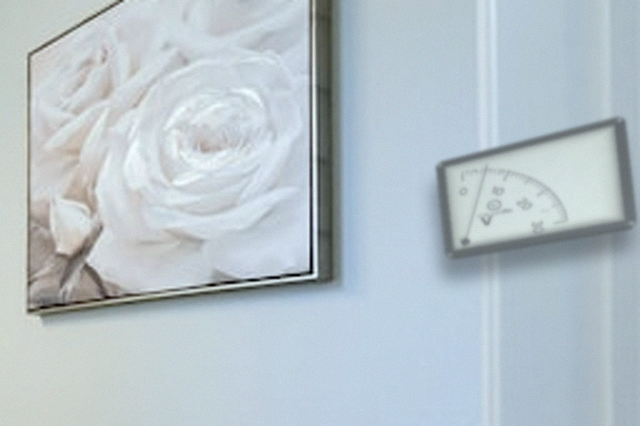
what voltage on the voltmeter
5 V
